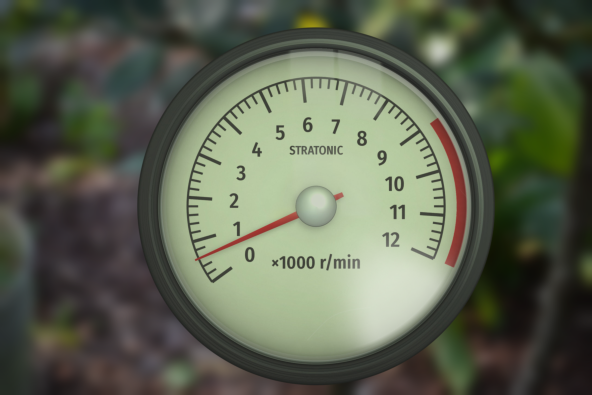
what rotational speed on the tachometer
600 rpm
